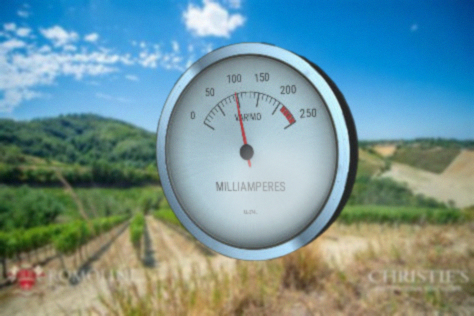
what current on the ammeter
100 mA
